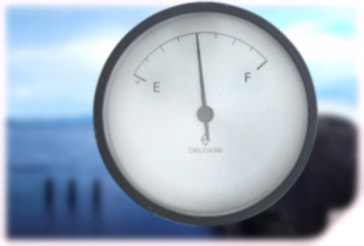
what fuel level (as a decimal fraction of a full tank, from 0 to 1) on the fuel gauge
0.5
